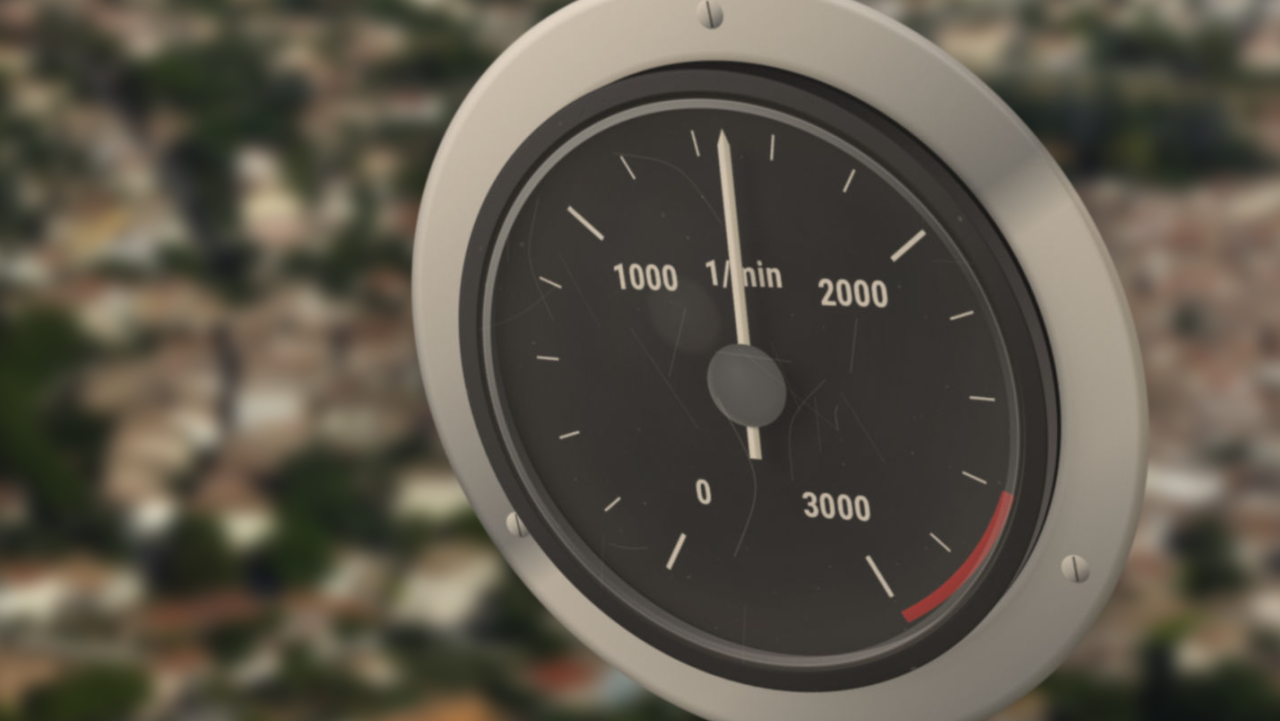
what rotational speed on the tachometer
1500 rpm
